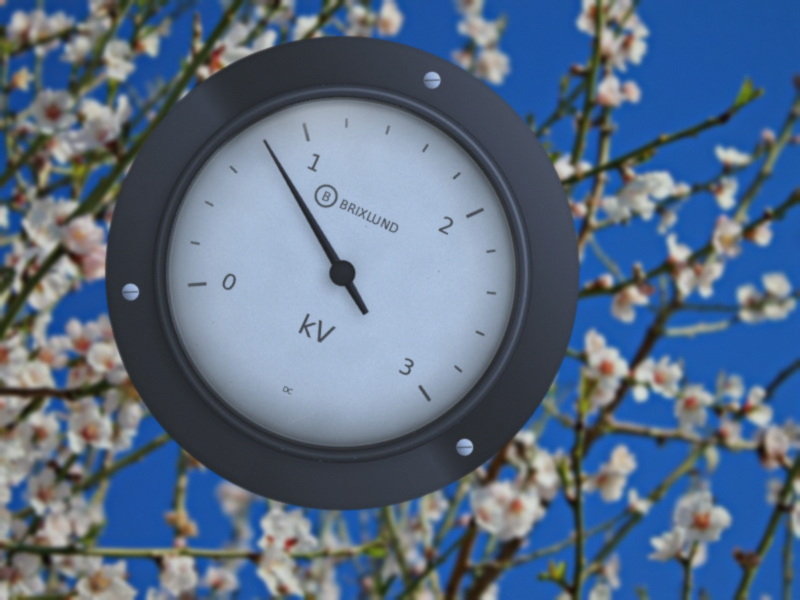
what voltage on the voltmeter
0.8 kV
